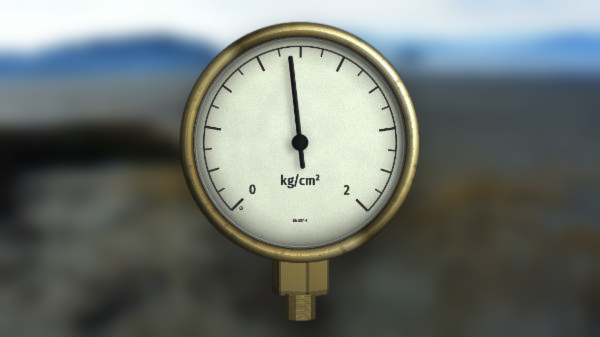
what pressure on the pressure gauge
0.95 kg/cm²
